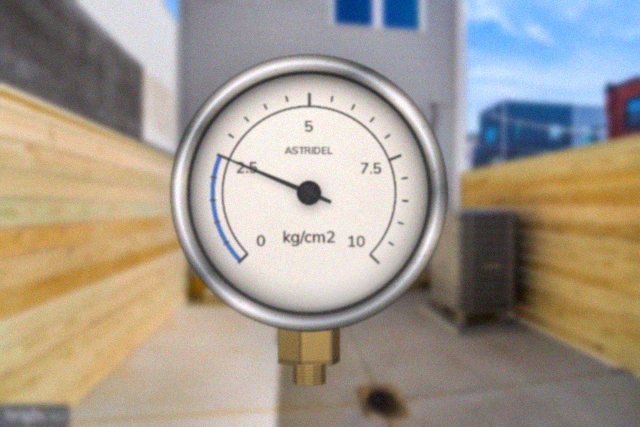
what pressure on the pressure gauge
2.5 kg/cm²
